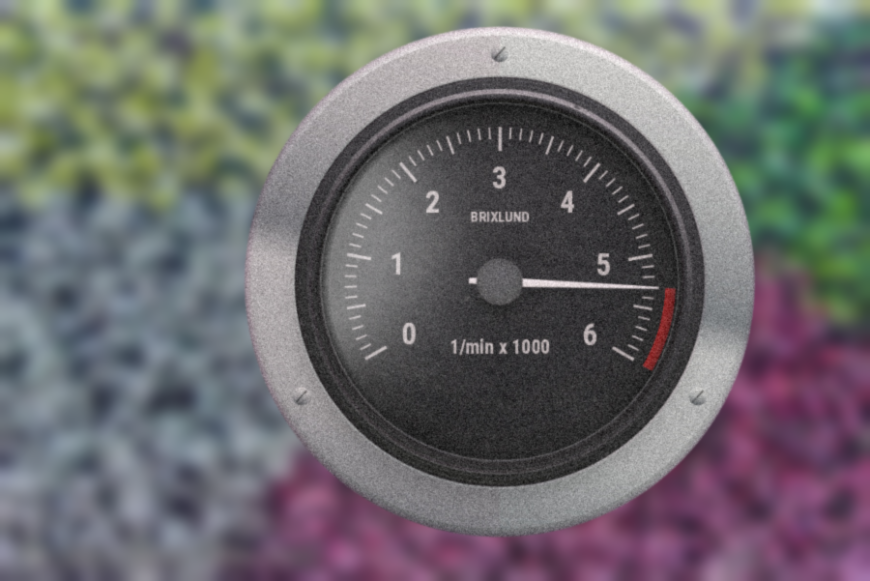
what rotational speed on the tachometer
5300 rpm
